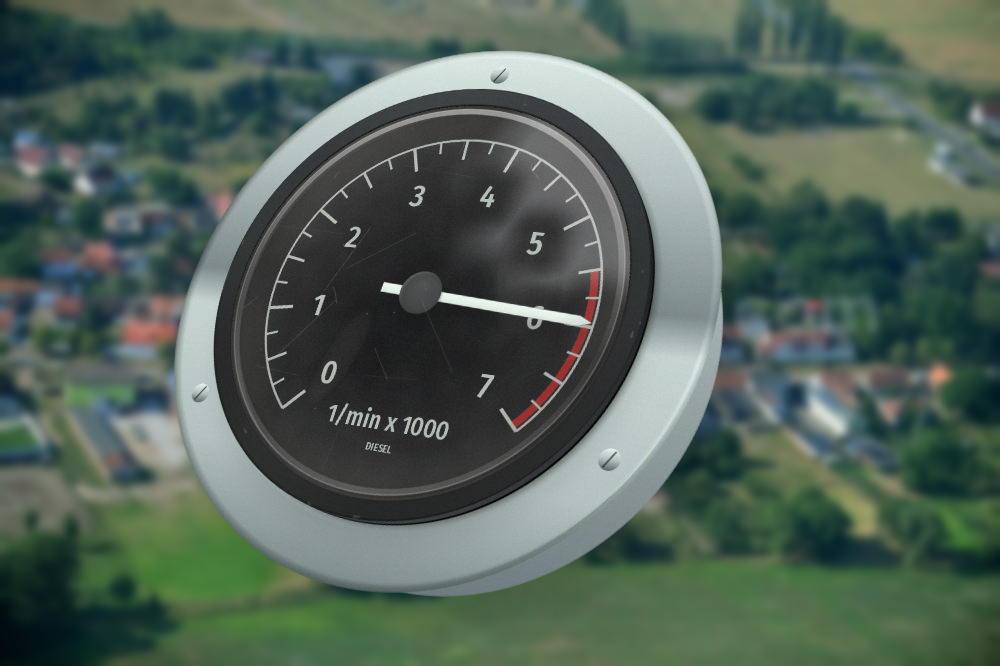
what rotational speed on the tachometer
6000 rpm
